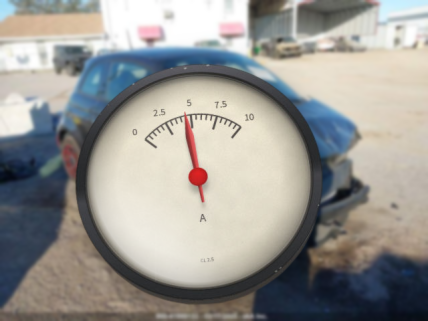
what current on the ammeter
4.5 A
